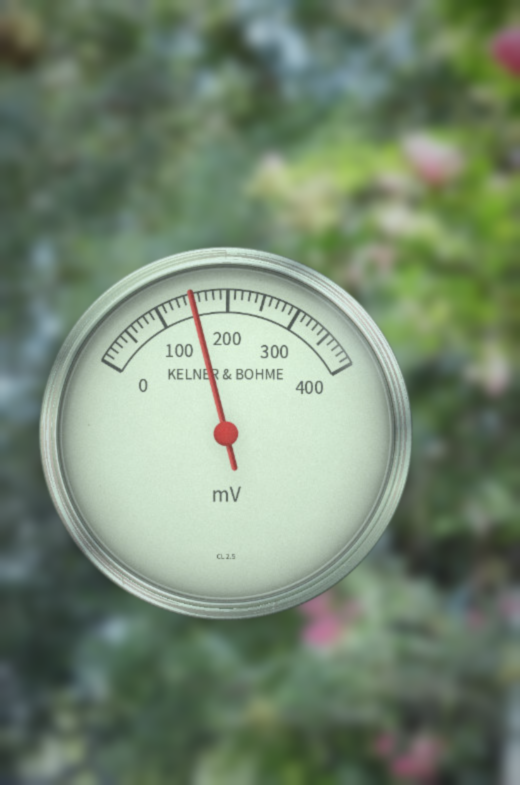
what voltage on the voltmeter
150 mV
